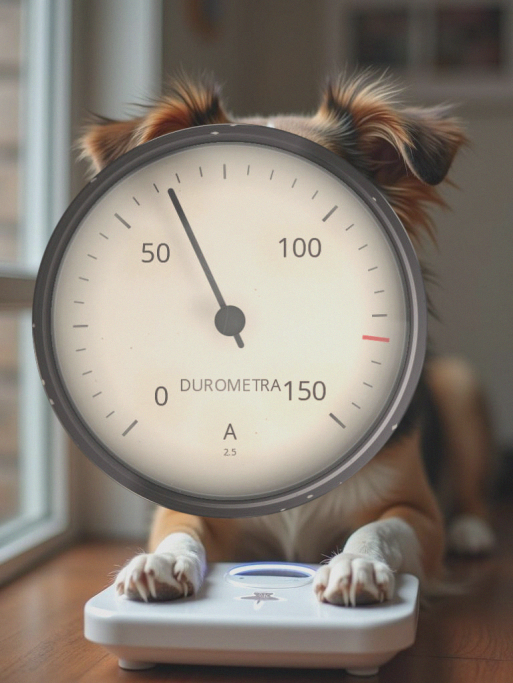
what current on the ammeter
62.5 A
